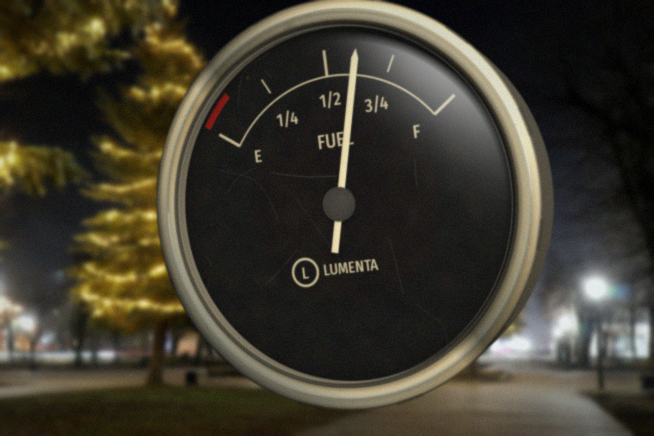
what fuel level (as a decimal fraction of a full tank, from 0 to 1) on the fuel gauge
0.625
